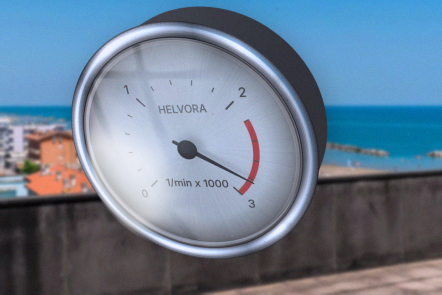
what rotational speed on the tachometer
2800 rpm
